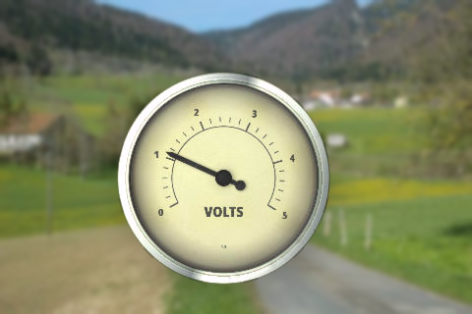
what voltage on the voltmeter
1.1 V
